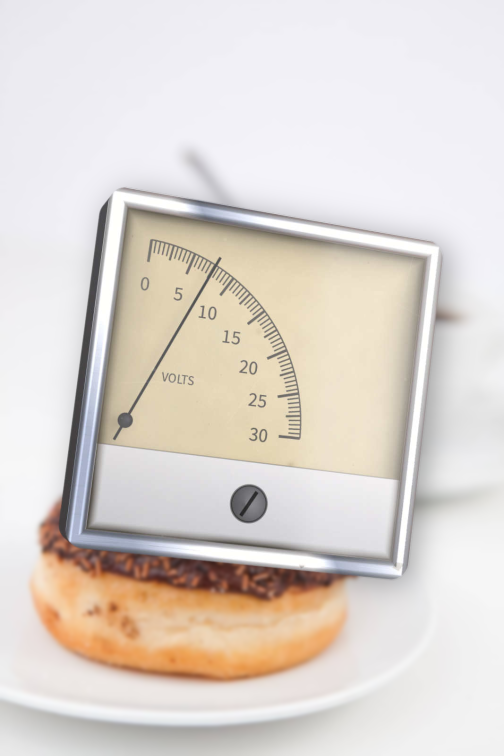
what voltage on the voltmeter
7.5 V
